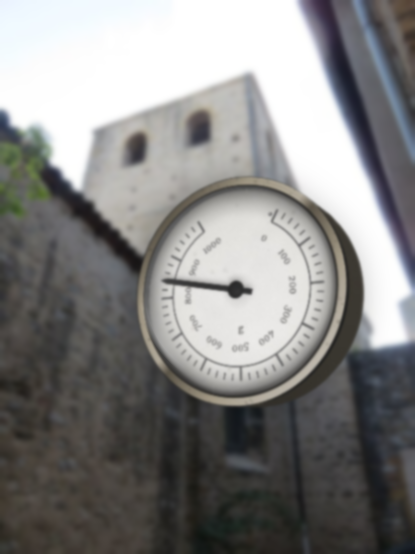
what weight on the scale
840 g
